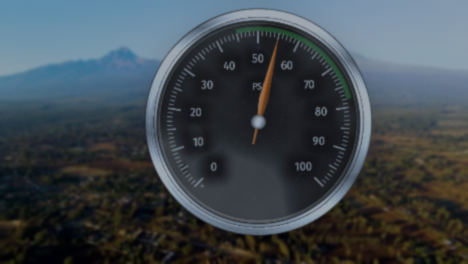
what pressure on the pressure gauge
55 psi
